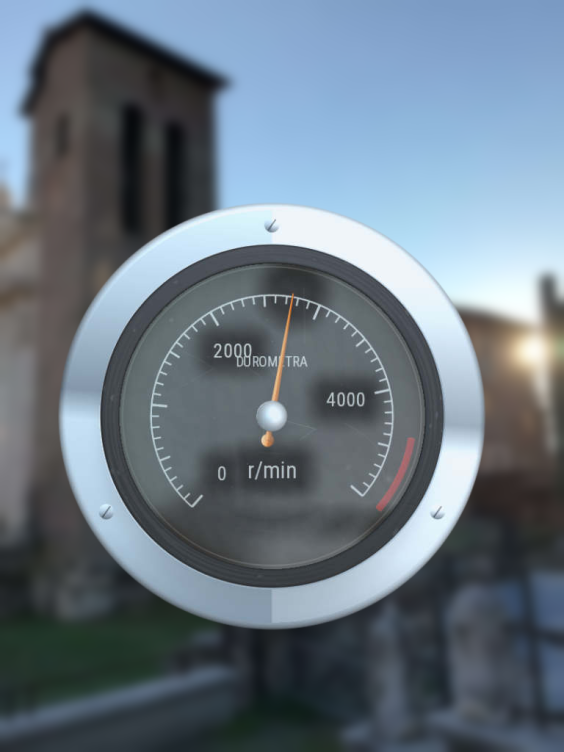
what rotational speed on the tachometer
2750 rpm
